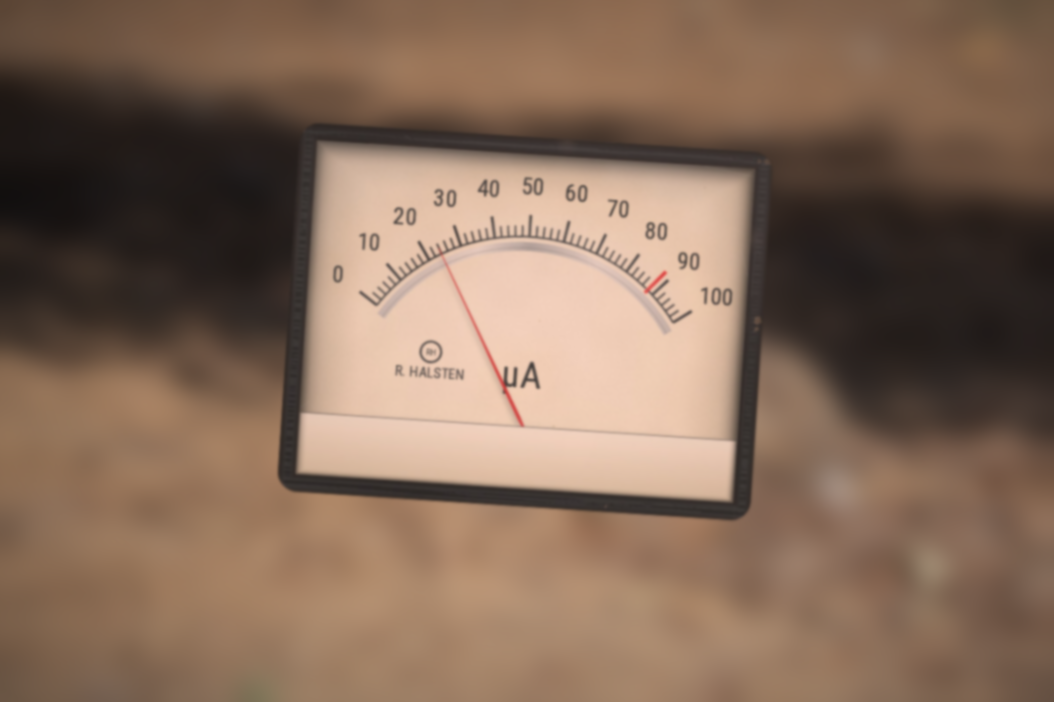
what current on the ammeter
24 µA
